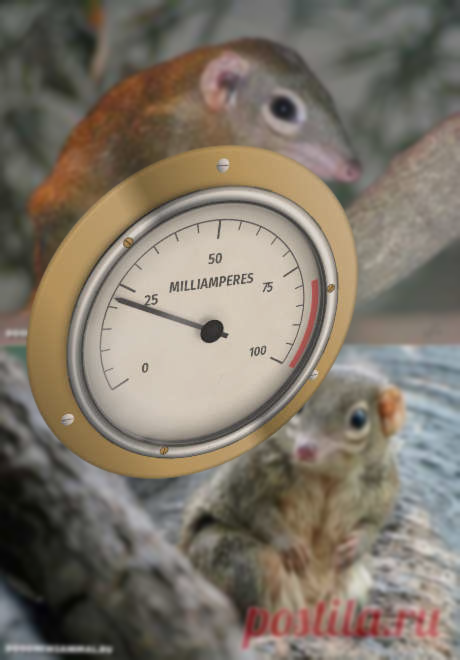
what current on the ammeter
22.5 mA
